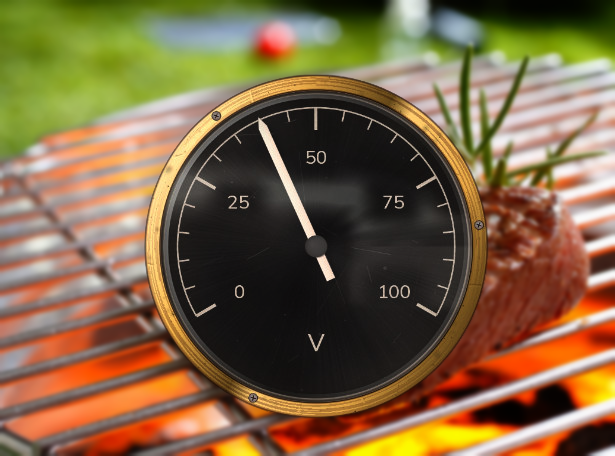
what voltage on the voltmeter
40 V
